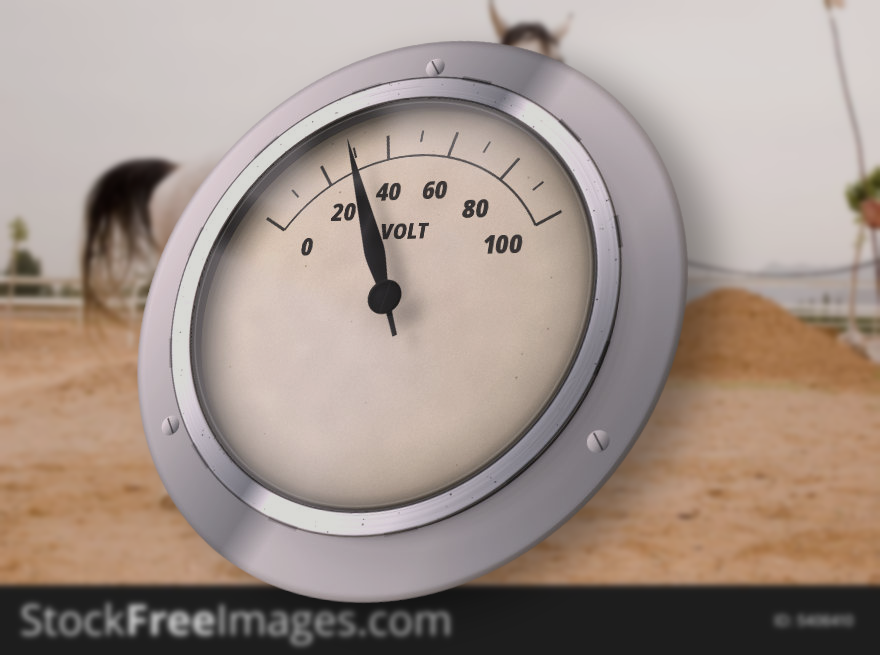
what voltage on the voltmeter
30 V
